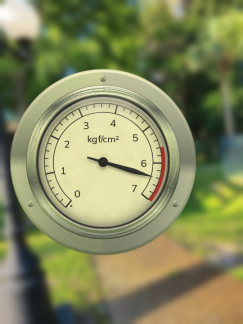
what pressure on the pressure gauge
6.4 kg/cm²
